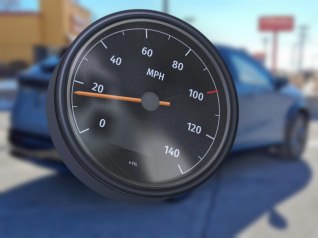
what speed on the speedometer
15 mph
